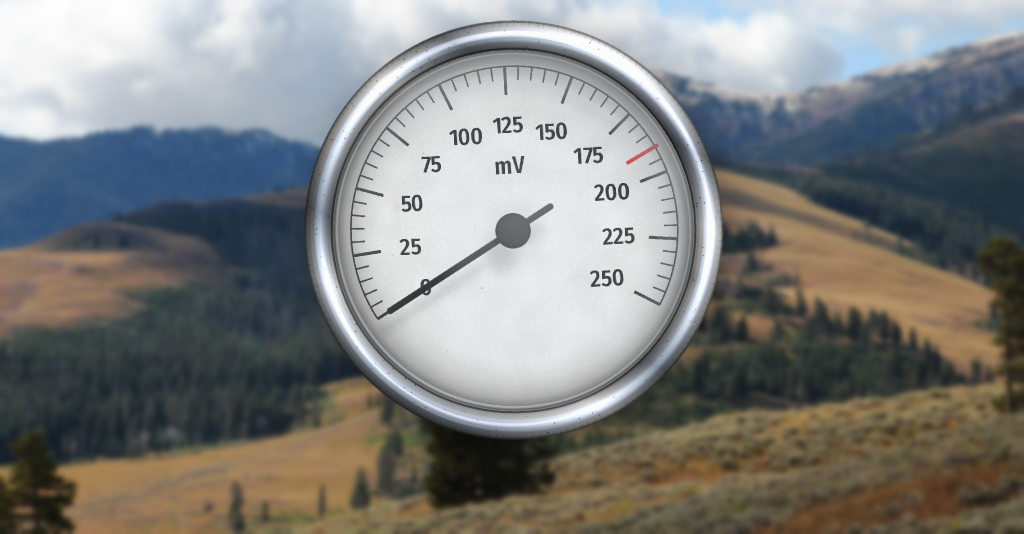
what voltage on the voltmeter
0 mV
